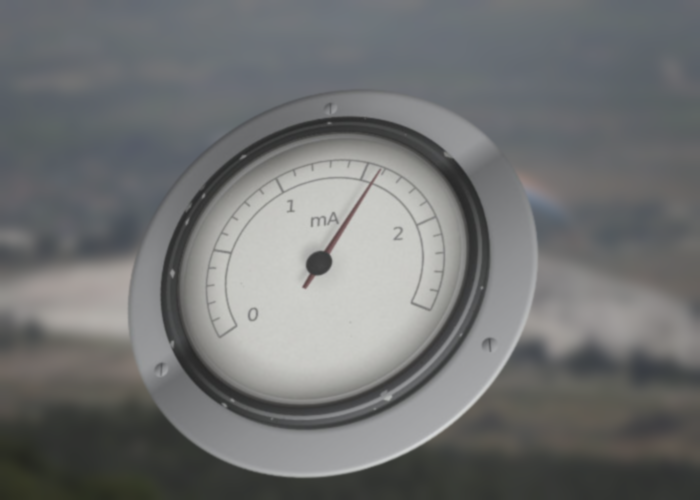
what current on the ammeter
1.6 mA
